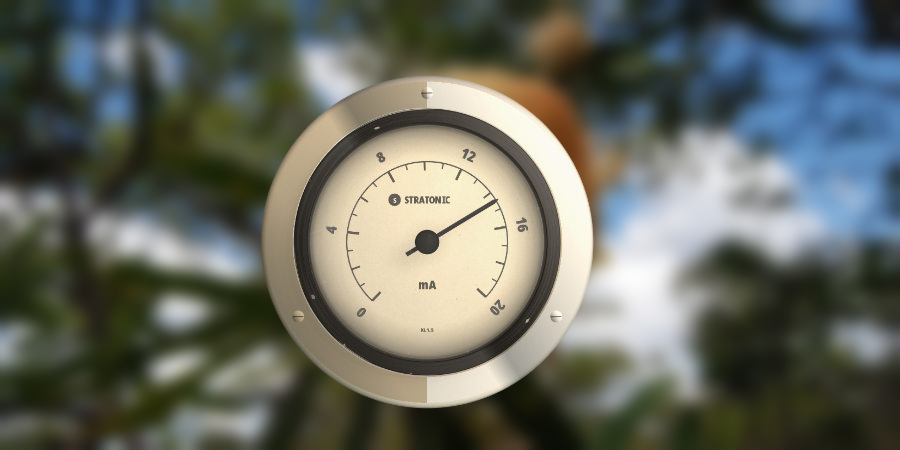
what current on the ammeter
14.5 mA
